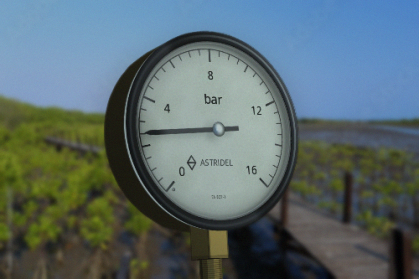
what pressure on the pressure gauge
2.5 bar
